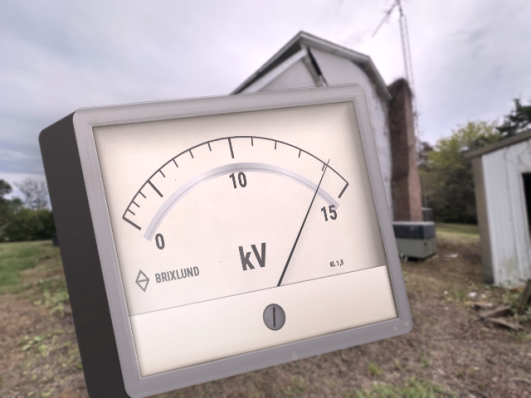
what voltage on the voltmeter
14 kV
